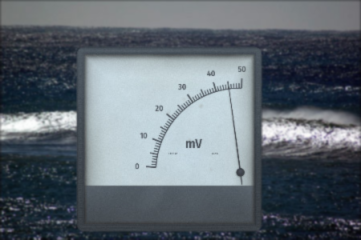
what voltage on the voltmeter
45 mV
